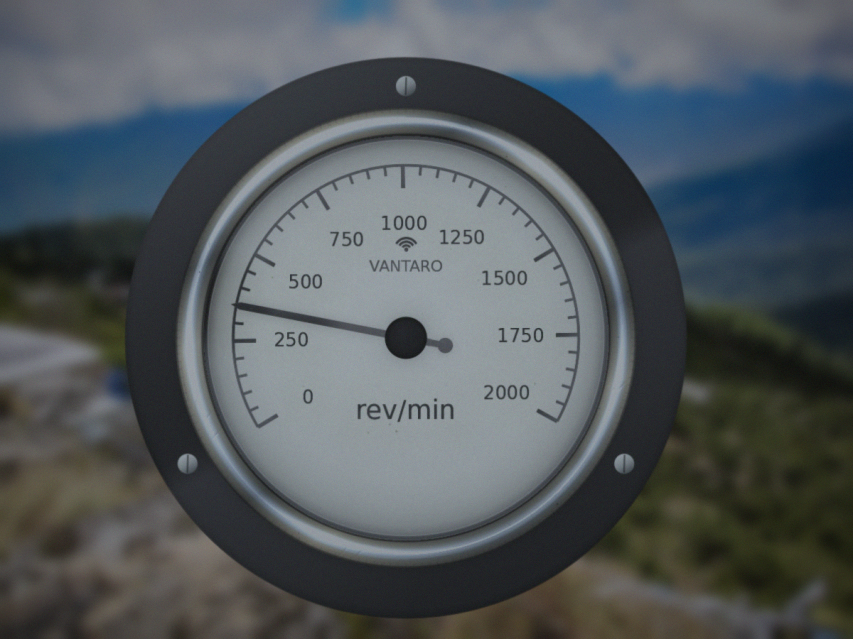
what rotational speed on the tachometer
350 rpm
